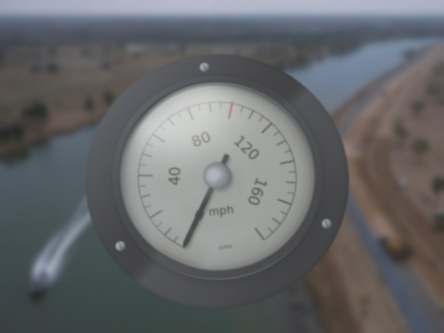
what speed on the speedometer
0 mph
